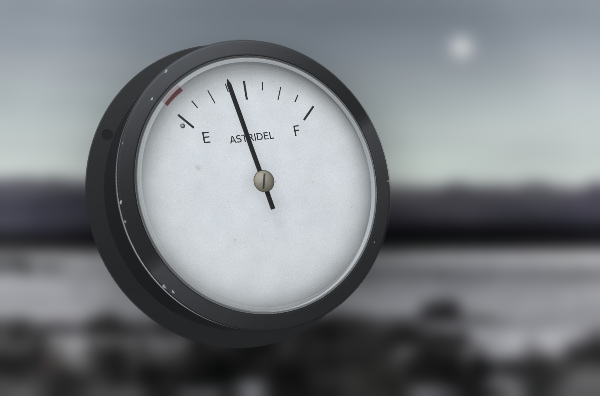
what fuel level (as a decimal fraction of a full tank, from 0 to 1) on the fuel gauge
0.375
